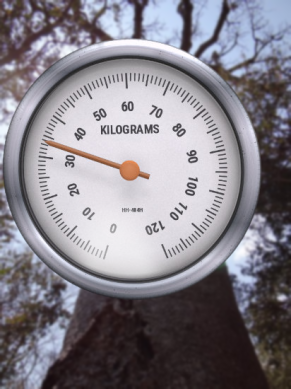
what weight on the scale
34 kg
